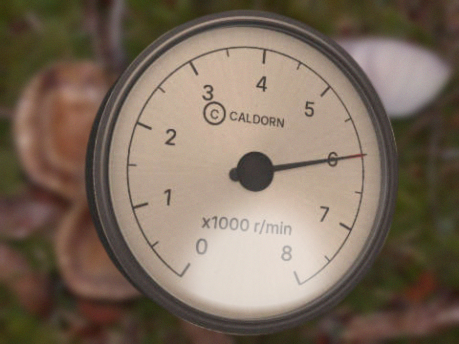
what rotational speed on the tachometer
6000 rpm
